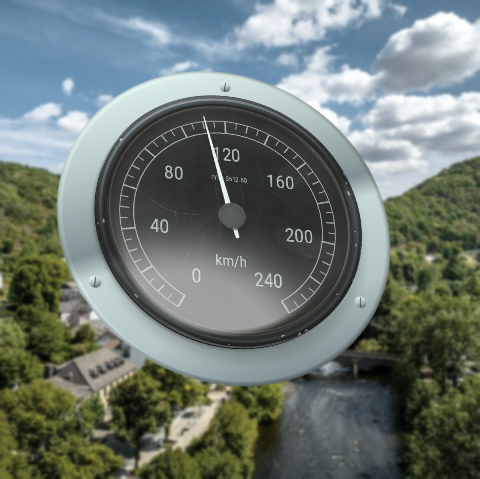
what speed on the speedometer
110 km/h
